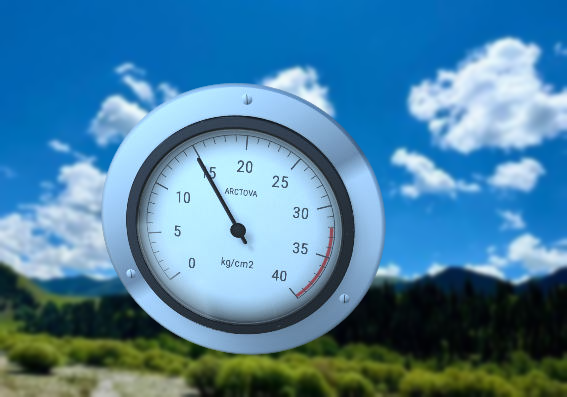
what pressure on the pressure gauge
15 kg/cm²
